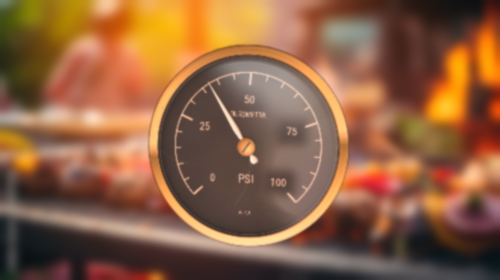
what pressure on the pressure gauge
37.5 psi
